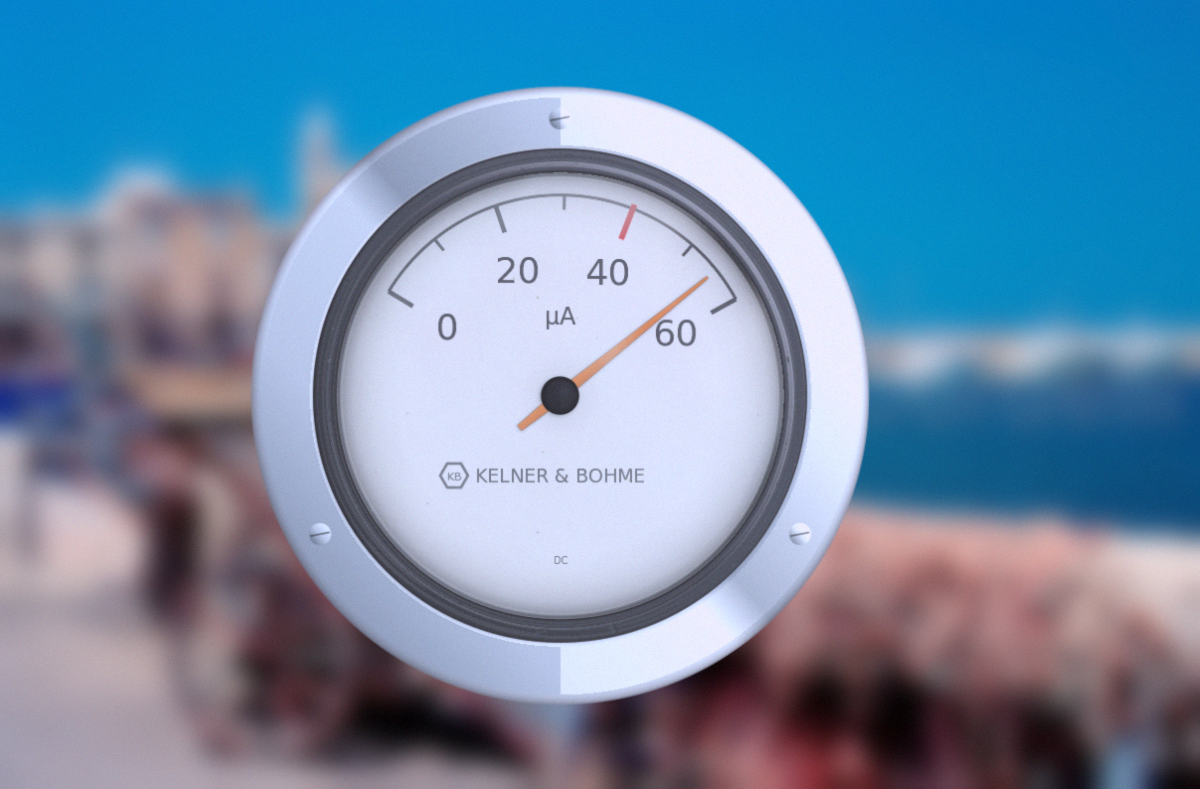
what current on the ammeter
55 µA
